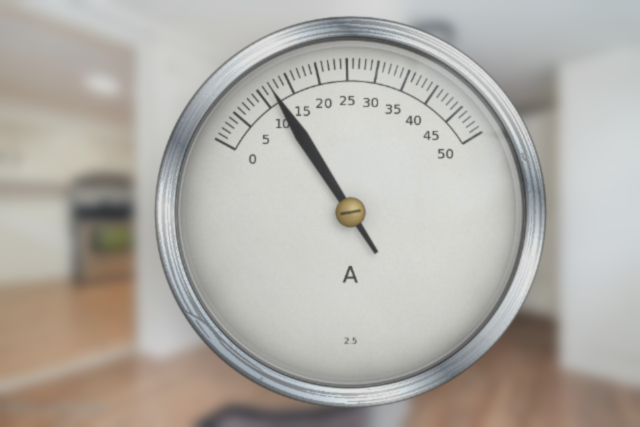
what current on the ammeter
12 A
